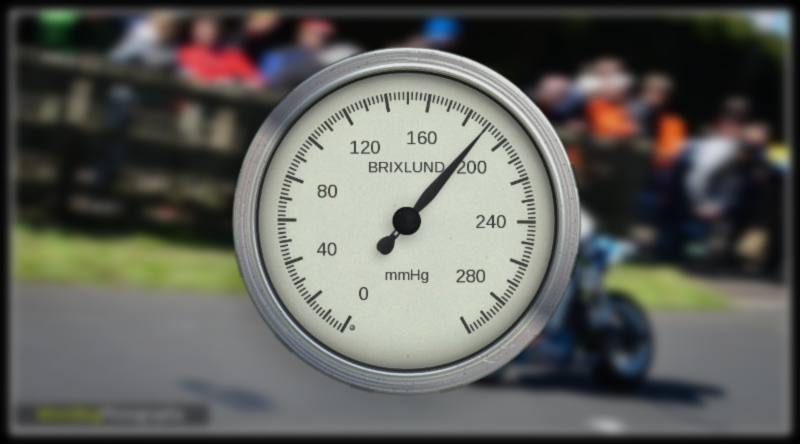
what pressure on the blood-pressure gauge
190 mmHg
